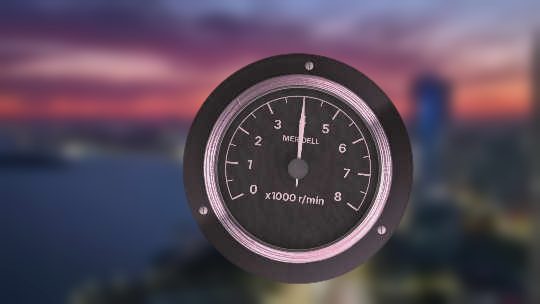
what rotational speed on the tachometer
4000 rpm
